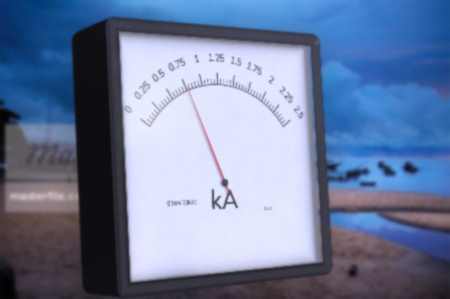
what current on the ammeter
0.75 kA
